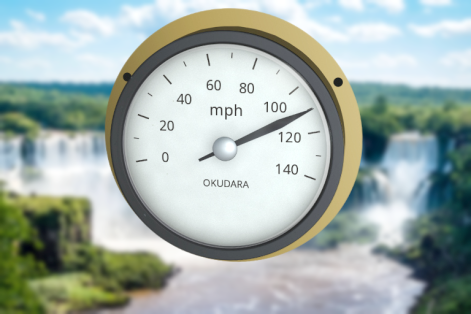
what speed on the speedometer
110 mph
